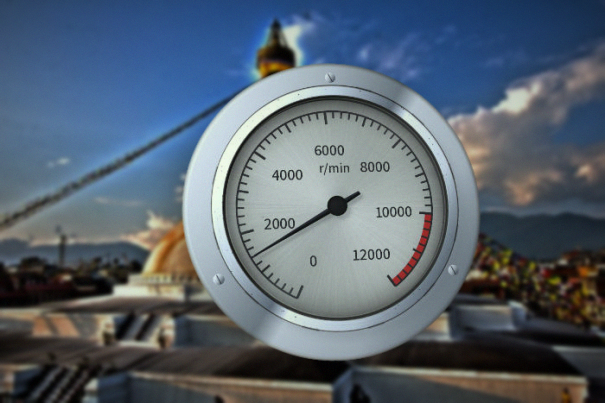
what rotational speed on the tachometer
1400 rpm
